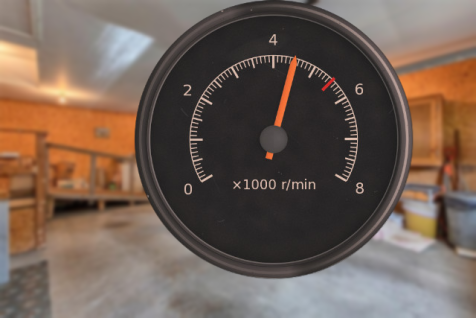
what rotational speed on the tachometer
4500 rpm
